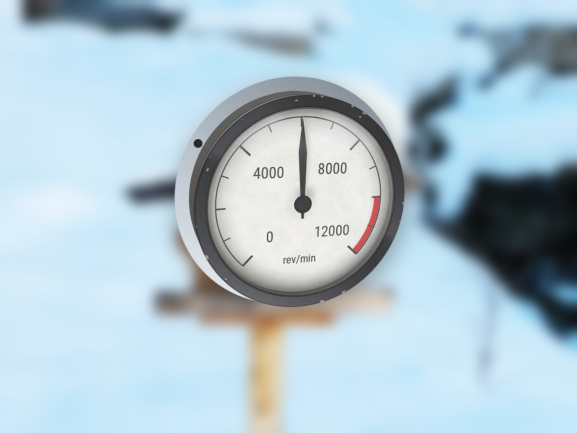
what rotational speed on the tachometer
6000 rpm
